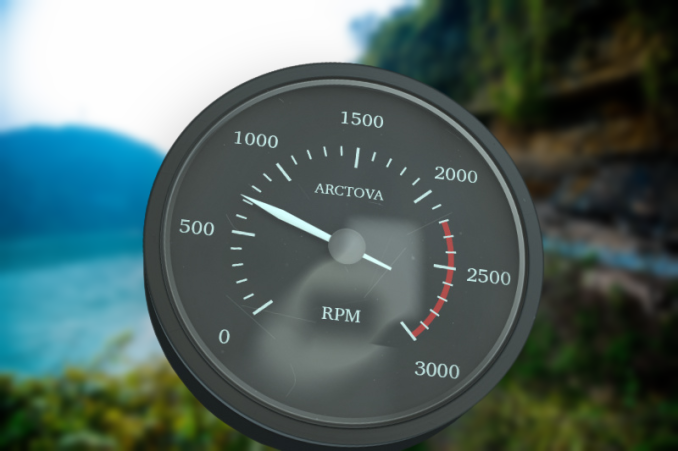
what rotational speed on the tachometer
700 rpm
